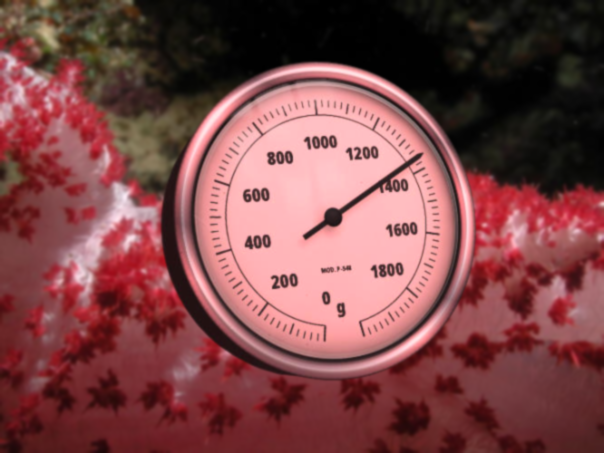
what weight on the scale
1360 g
